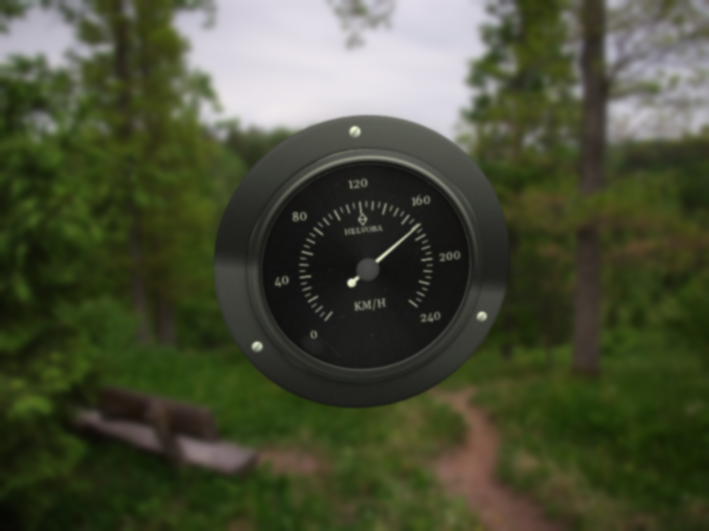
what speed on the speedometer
170 km/h
